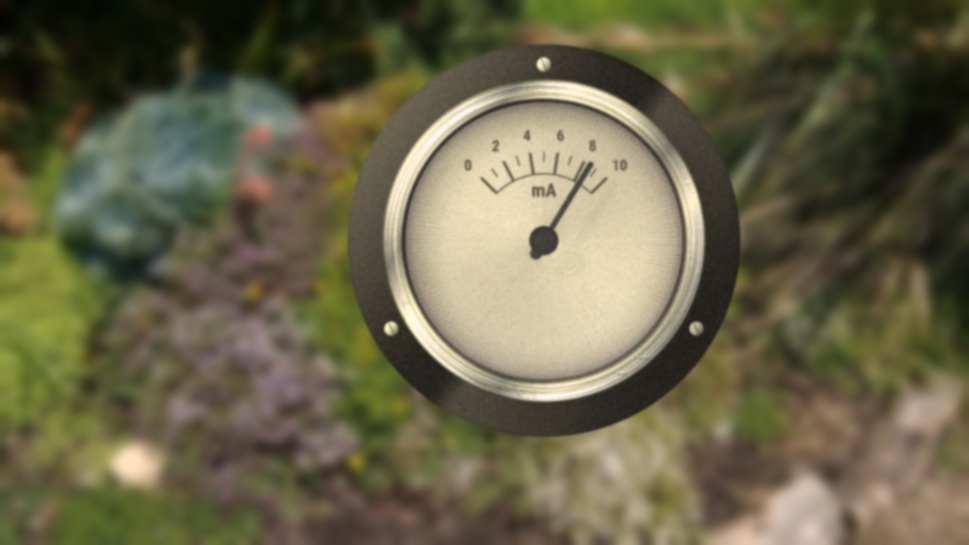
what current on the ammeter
8.5 mA
